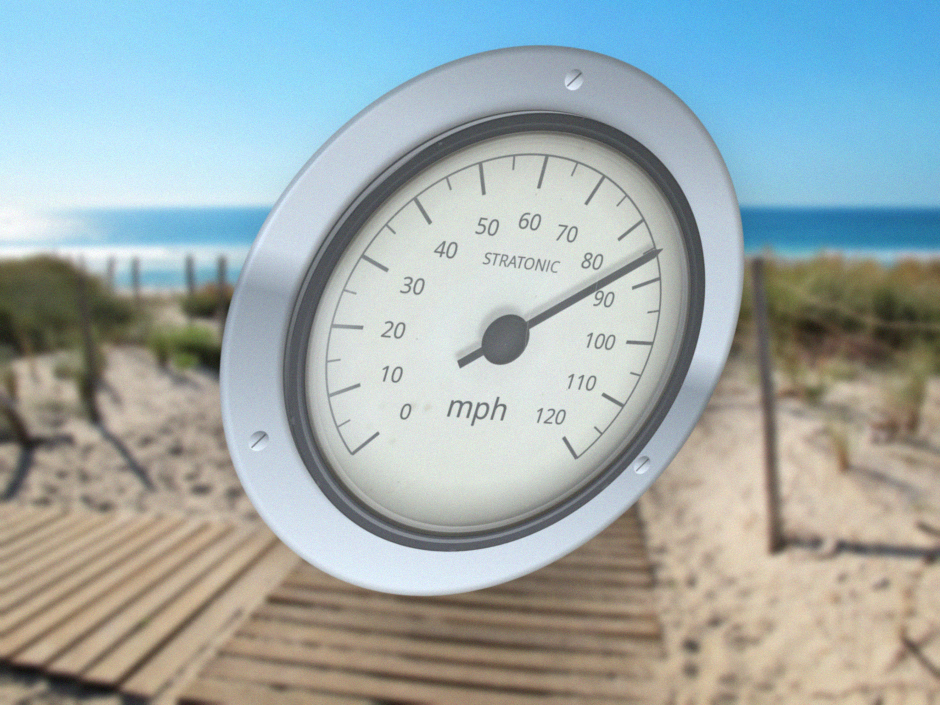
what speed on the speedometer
85 mph
